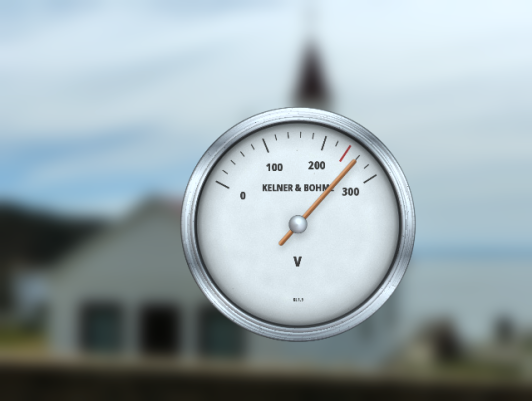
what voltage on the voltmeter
260 V
